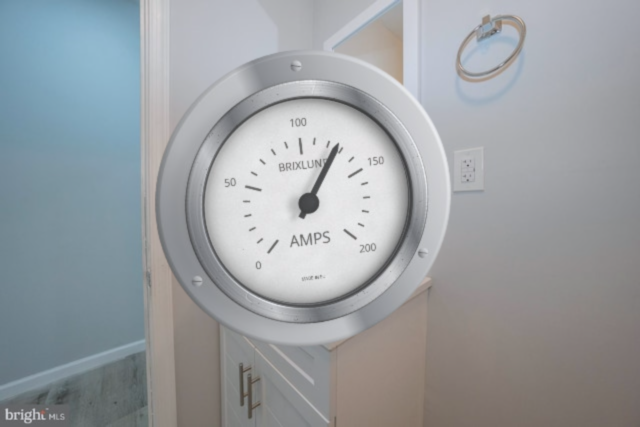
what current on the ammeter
125 A
